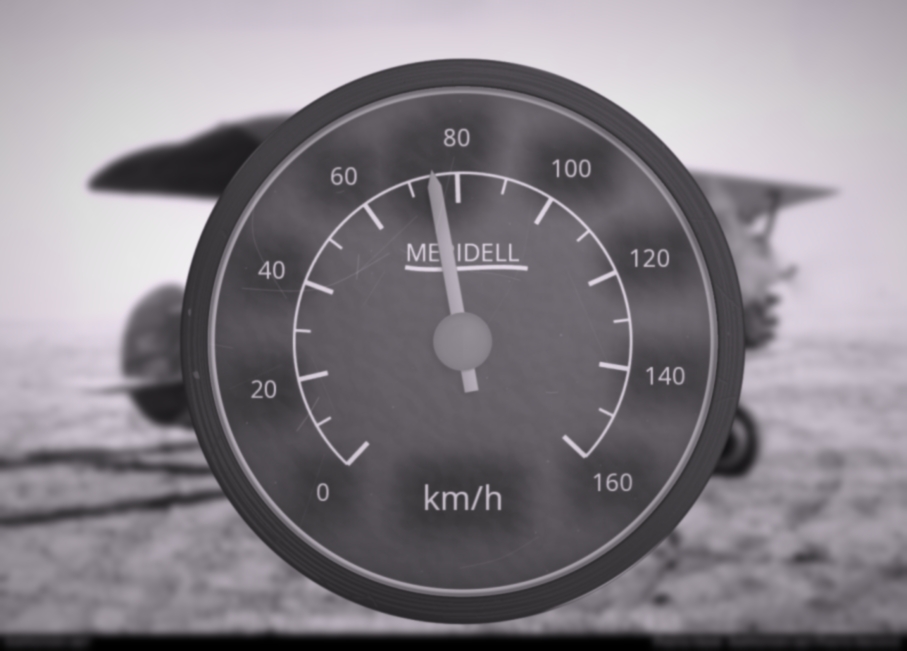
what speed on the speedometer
75 km/h
